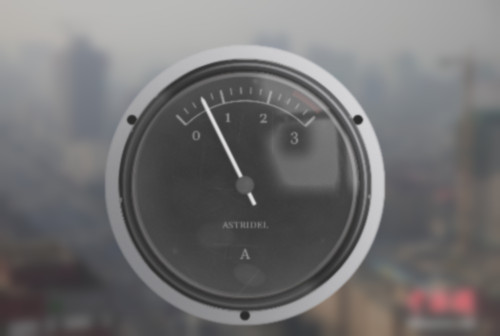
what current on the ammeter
0.6 A
